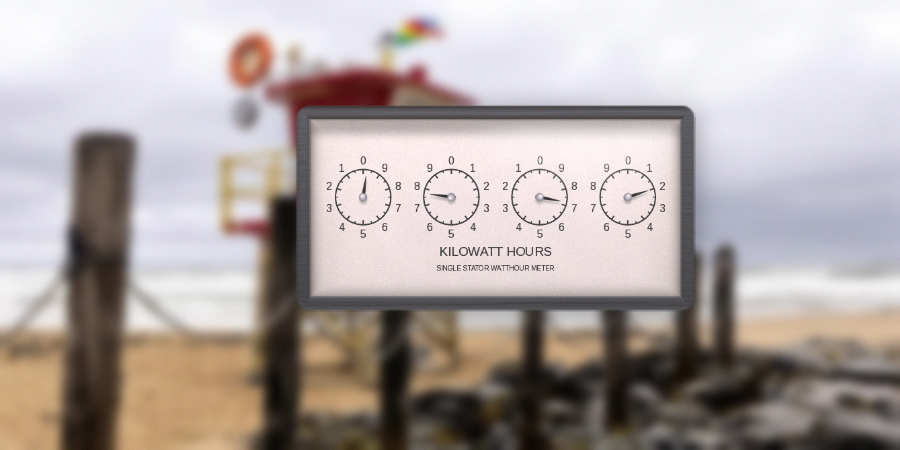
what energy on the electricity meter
9772 kWh
